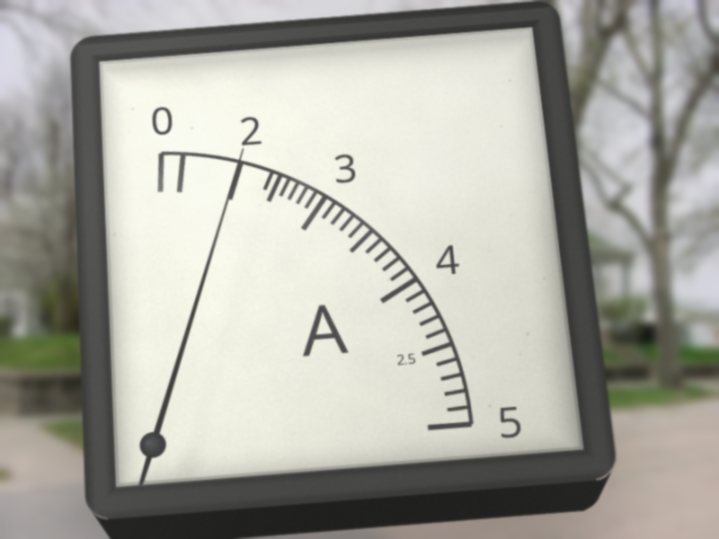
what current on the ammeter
2 A
